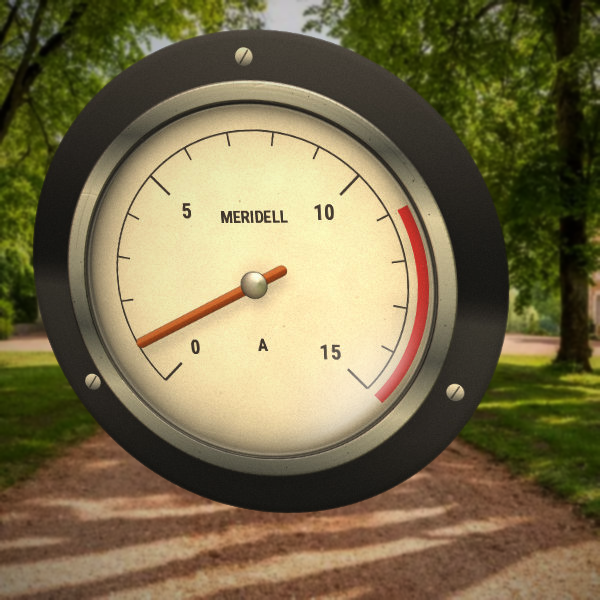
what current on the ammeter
1 A
